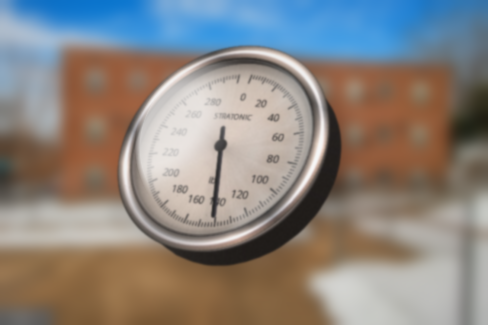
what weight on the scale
140 lb
